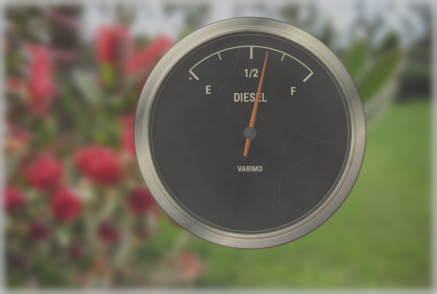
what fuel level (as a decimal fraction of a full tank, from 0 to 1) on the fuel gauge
0.625
